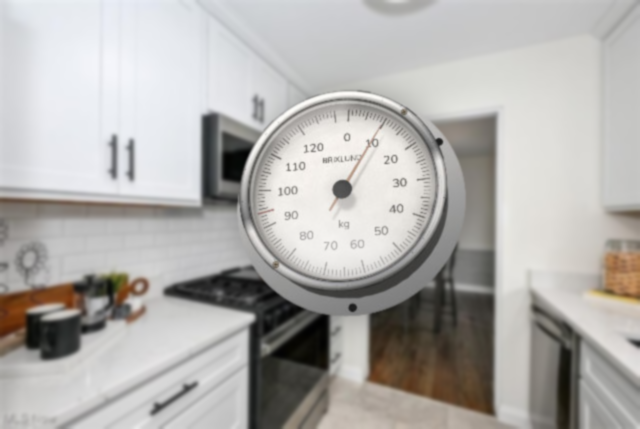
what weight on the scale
10 kg
